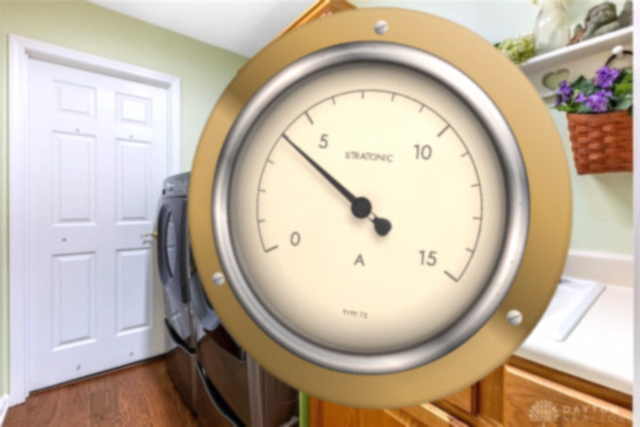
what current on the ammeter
4 A
